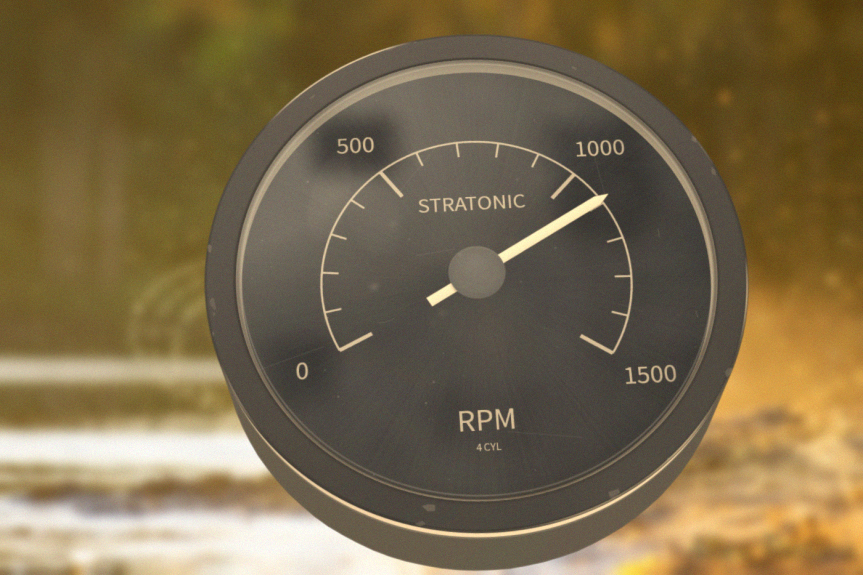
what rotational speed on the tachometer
1100 rpm
